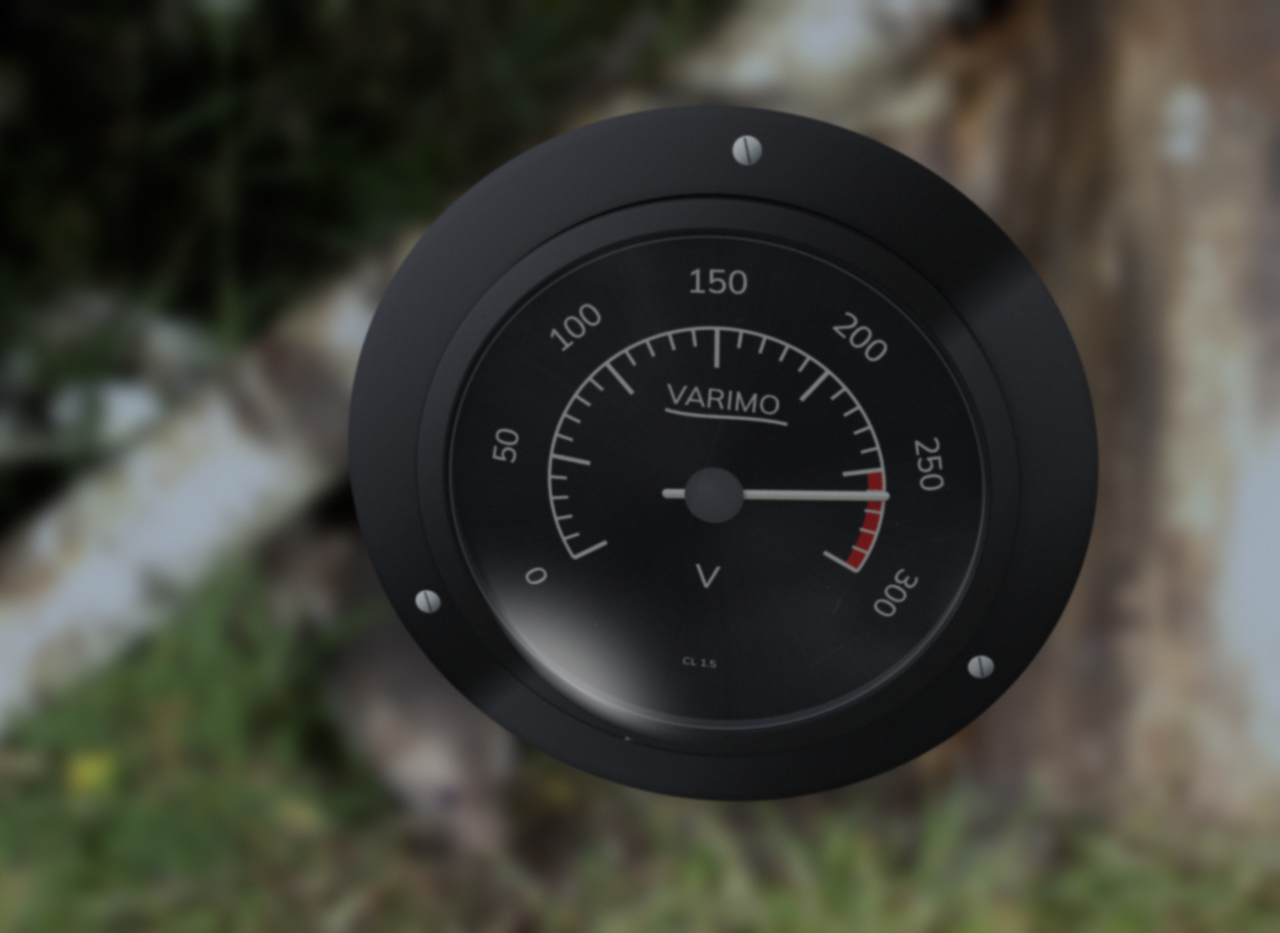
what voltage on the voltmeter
260 V
